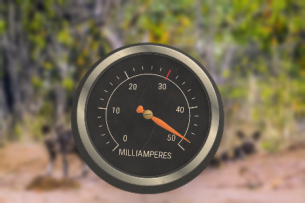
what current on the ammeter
48 mA
